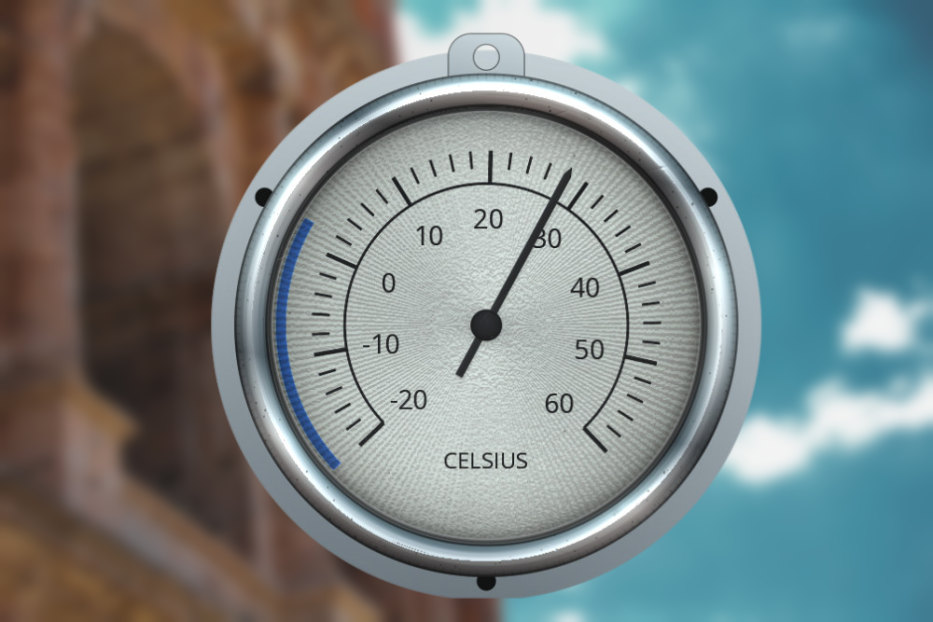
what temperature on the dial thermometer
28 °C
